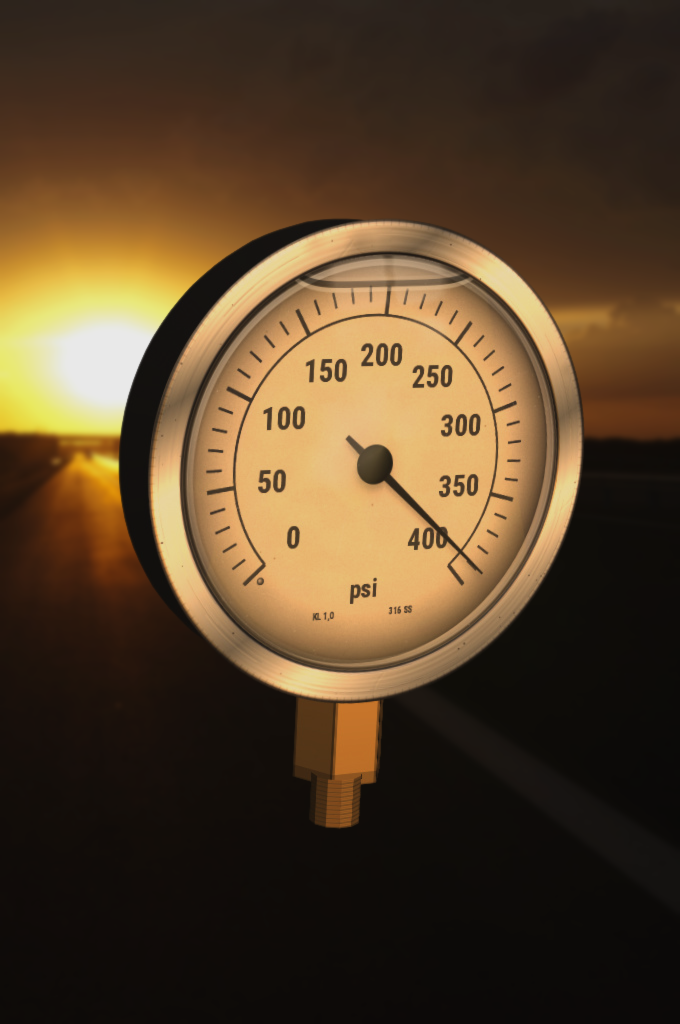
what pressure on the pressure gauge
390 psi
